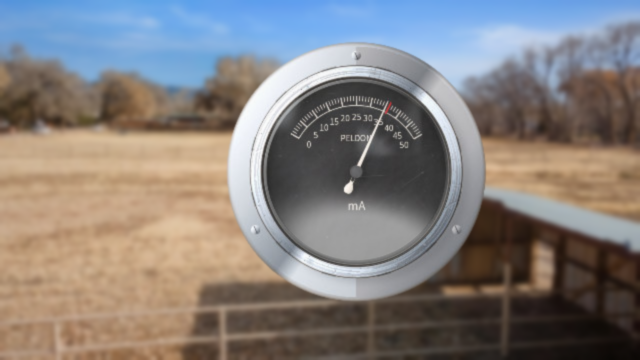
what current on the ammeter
35 mA
